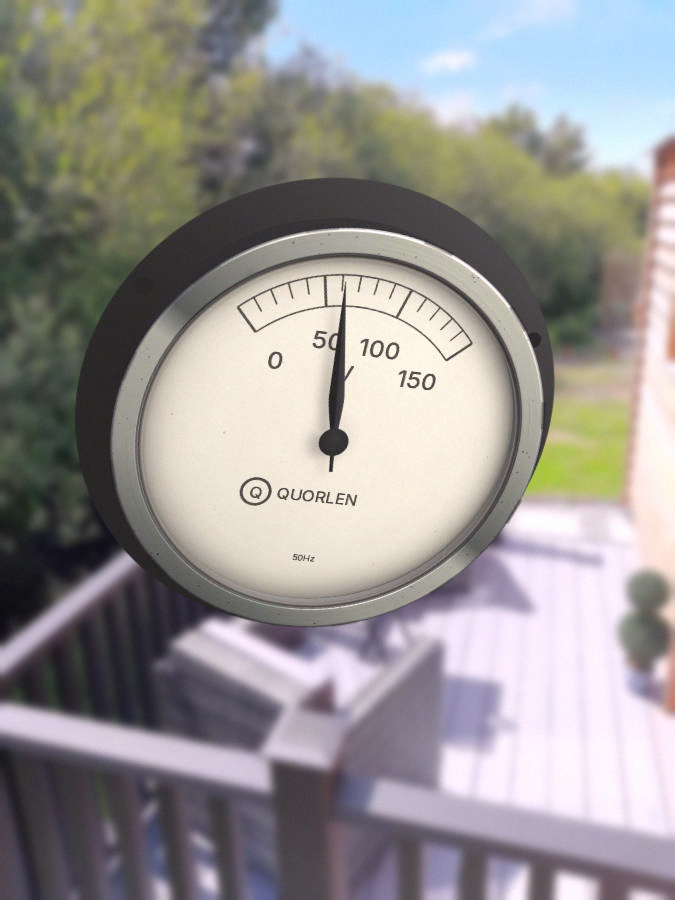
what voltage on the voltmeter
60 V
